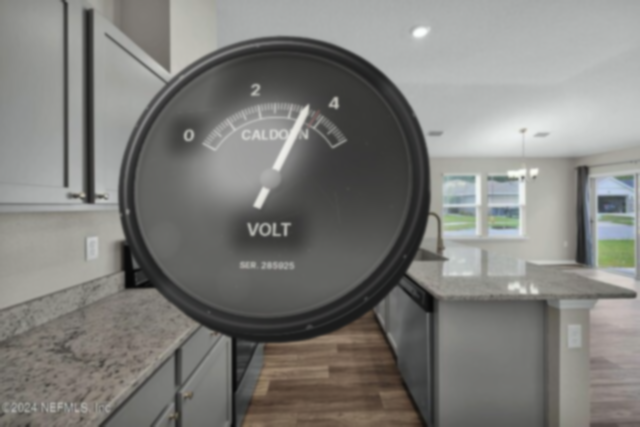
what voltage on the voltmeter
3.5 V
